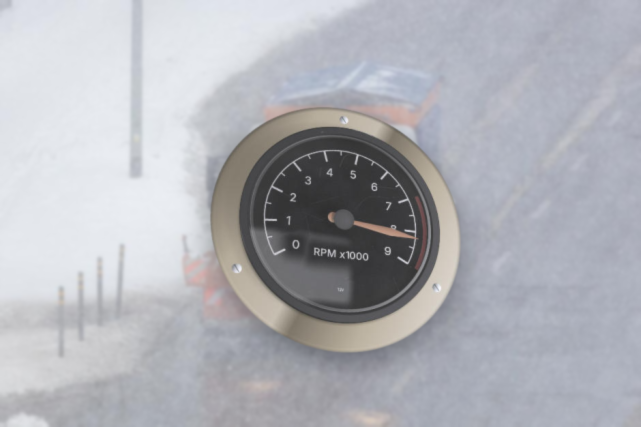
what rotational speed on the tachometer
8250 rpm
